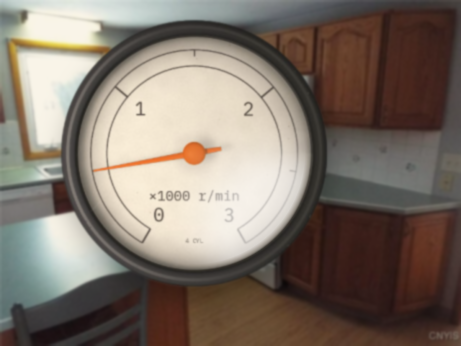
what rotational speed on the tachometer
500 rpm
